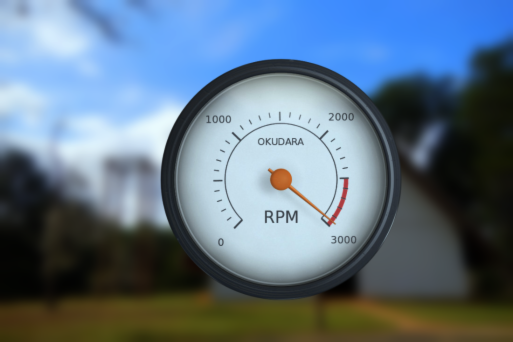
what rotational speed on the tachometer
2950 rpm
